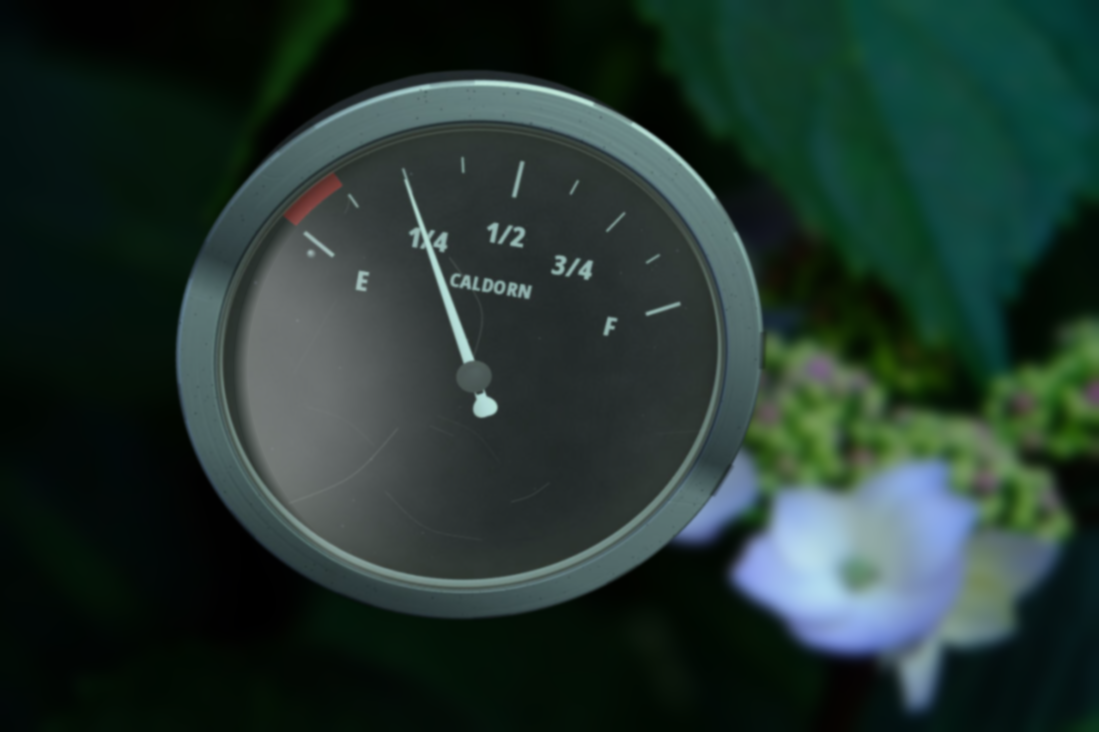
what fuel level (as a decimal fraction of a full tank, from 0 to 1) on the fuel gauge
0.25
